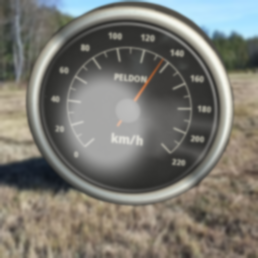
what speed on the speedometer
135 km/h
